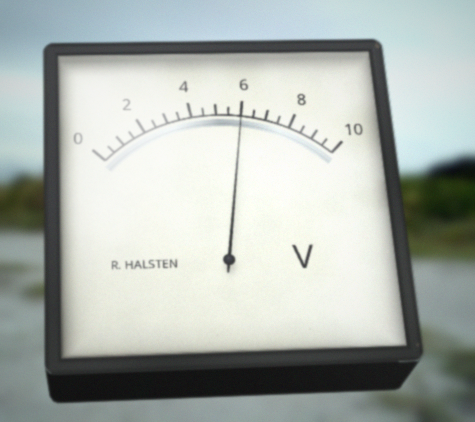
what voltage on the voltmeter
6 V
